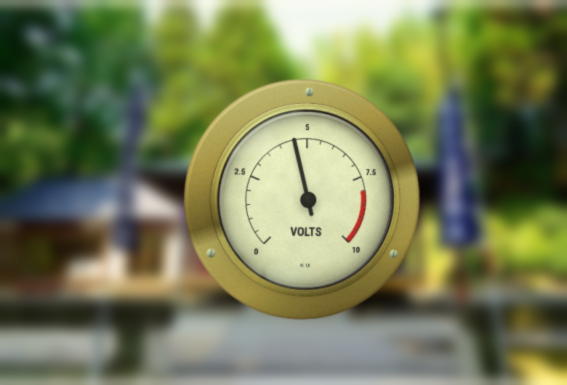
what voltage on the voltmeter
4.5 V
